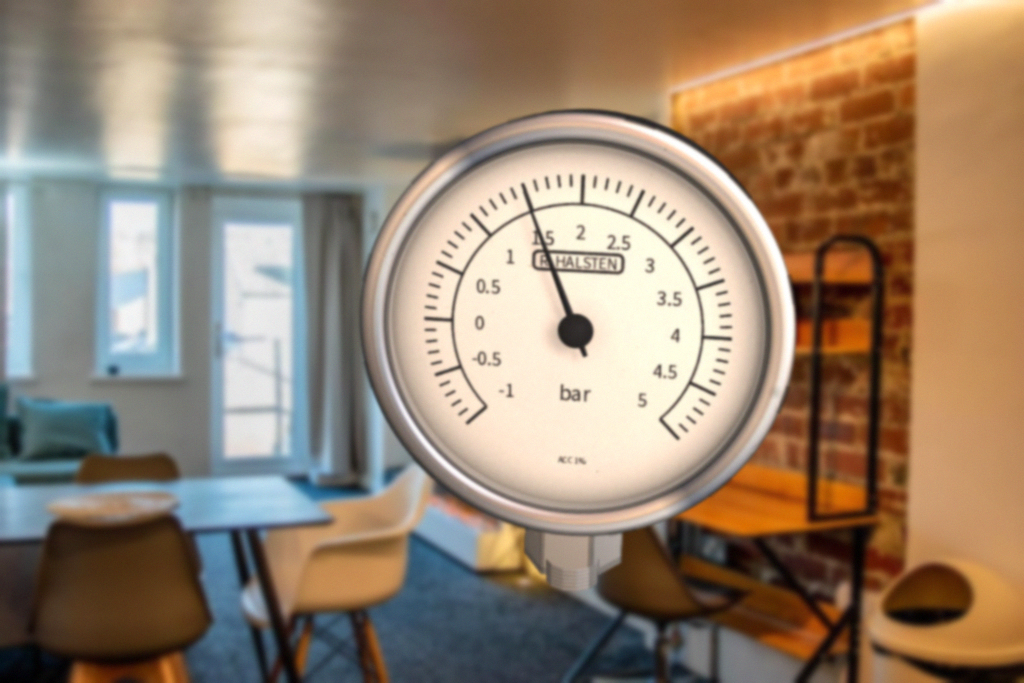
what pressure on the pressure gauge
1.5 bar
